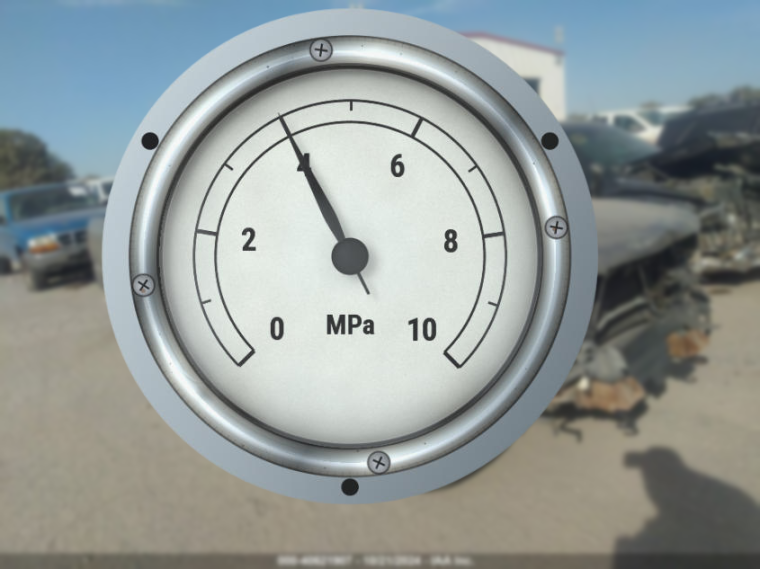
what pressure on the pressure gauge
4 MPa
